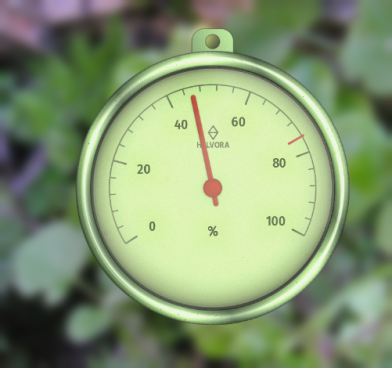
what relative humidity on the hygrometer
46 %
